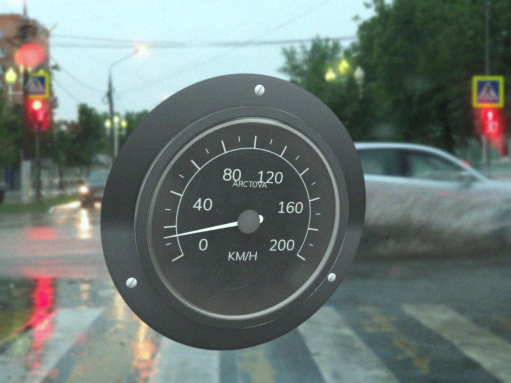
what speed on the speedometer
15 km/h
